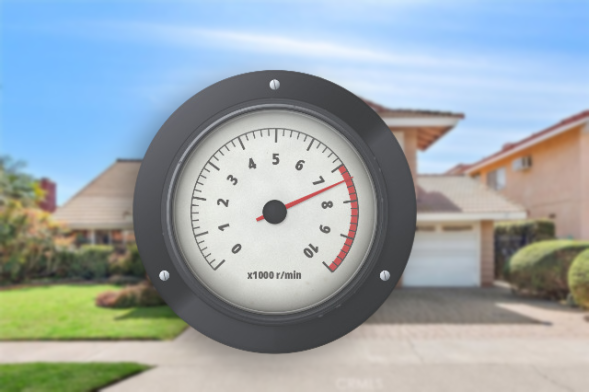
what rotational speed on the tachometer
7400 rpm
